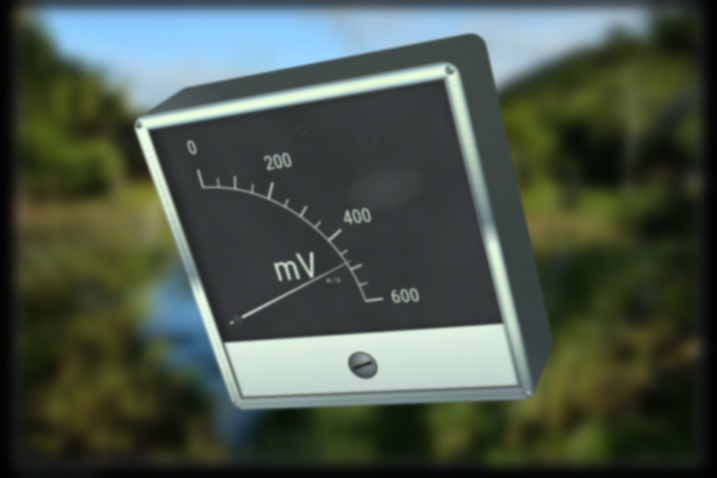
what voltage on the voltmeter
475 mV
